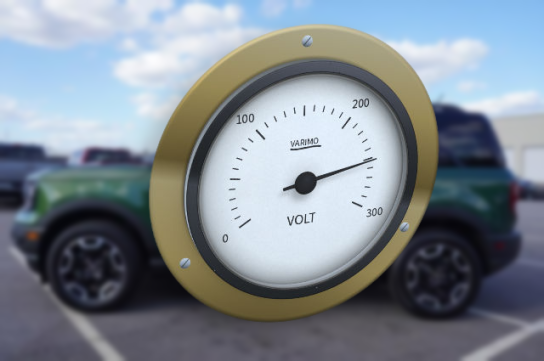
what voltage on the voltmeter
250 V
